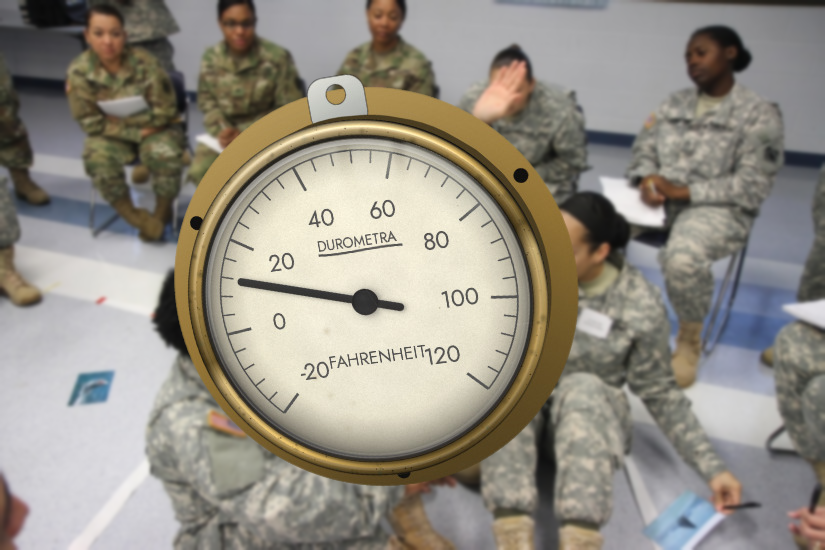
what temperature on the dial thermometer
12 °F
